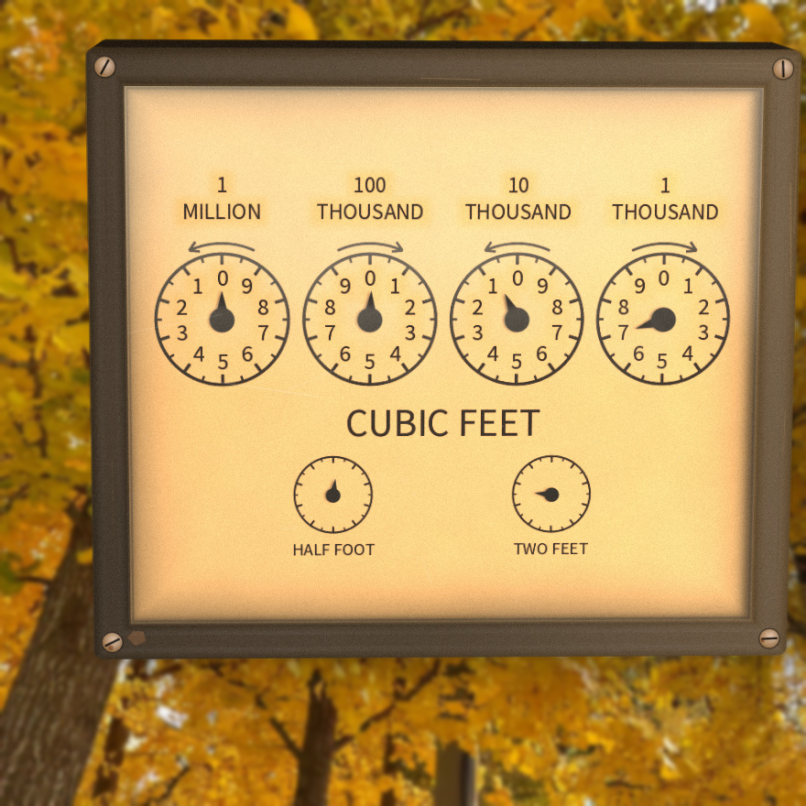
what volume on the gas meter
700 ft³
